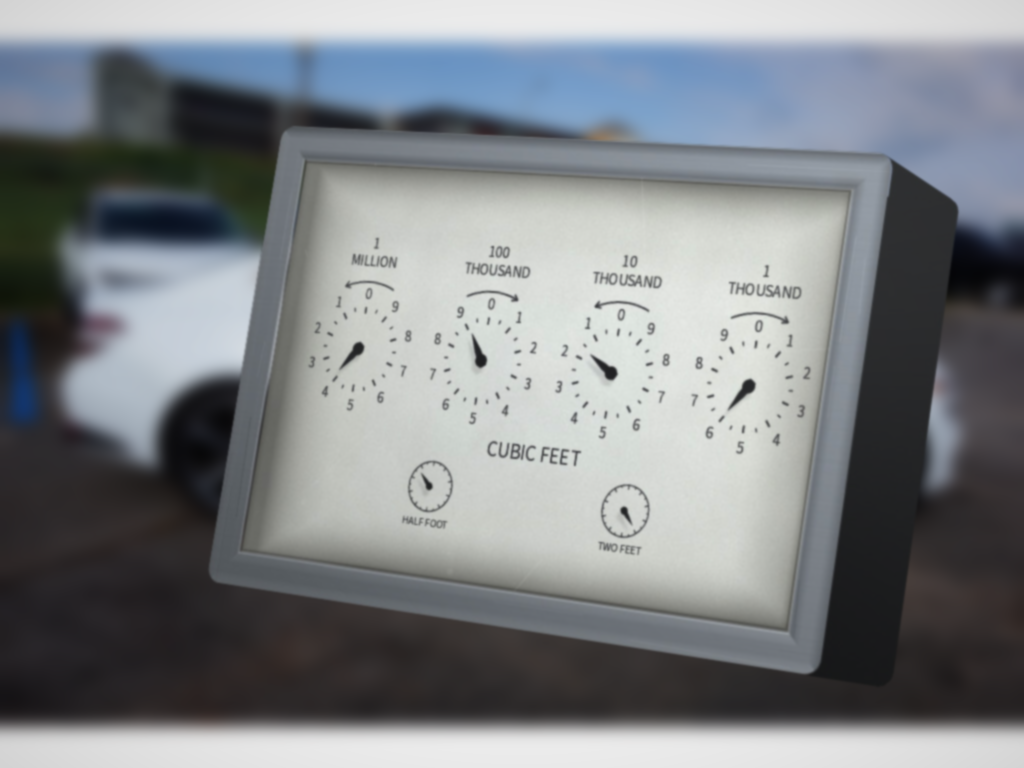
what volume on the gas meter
391600 ft³
